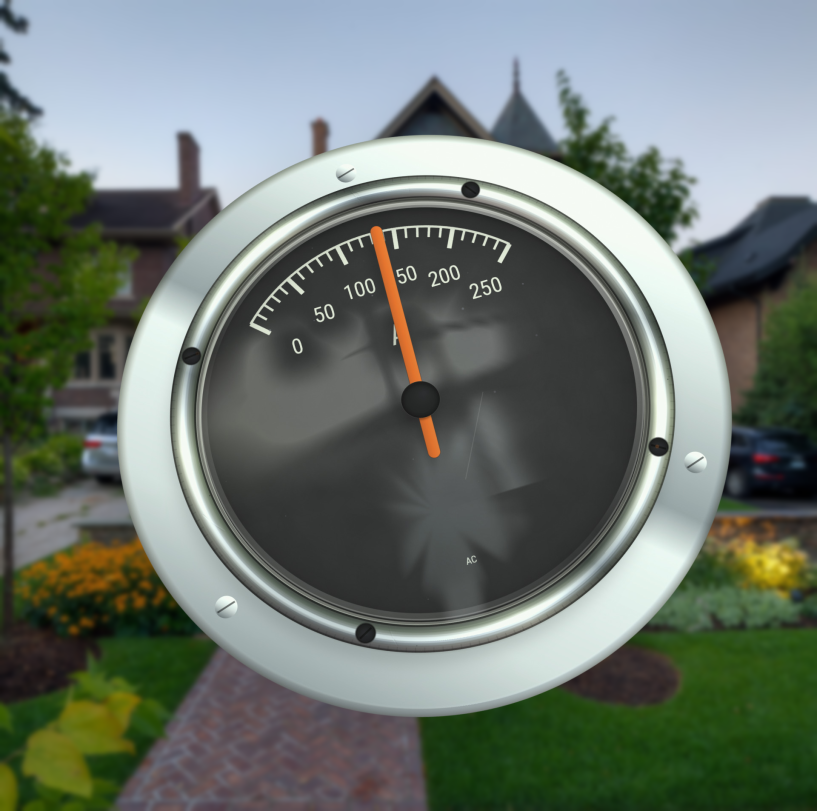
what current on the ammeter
135 A
